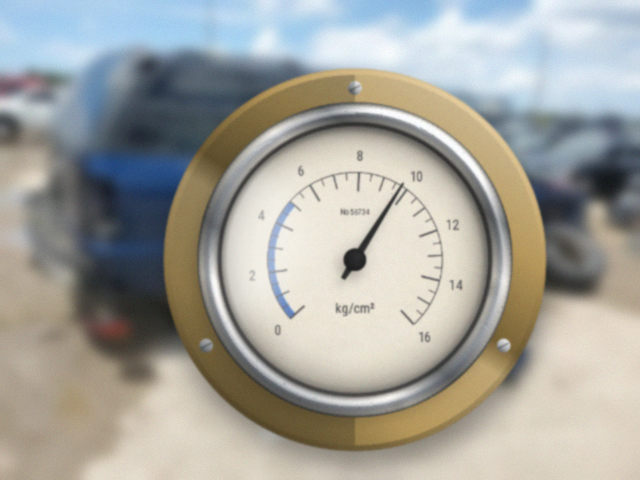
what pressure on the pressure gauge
9.75 kg/cm²
